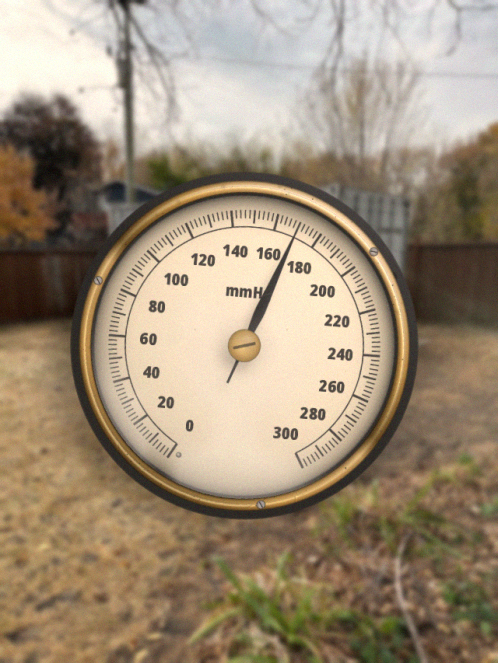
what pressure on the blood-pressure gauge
170 mmHg
